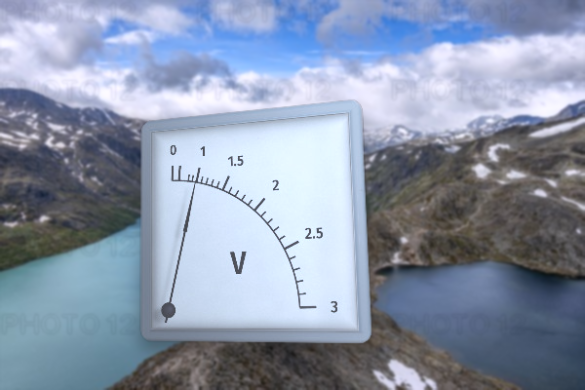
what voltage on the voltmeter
1 V
